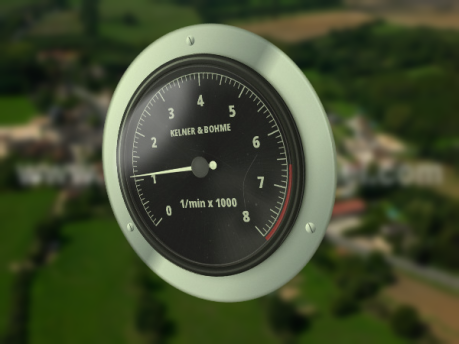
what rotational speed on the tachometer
1100 rpm
